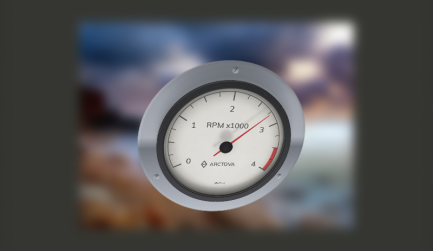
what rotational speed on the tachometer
2750 rpm
